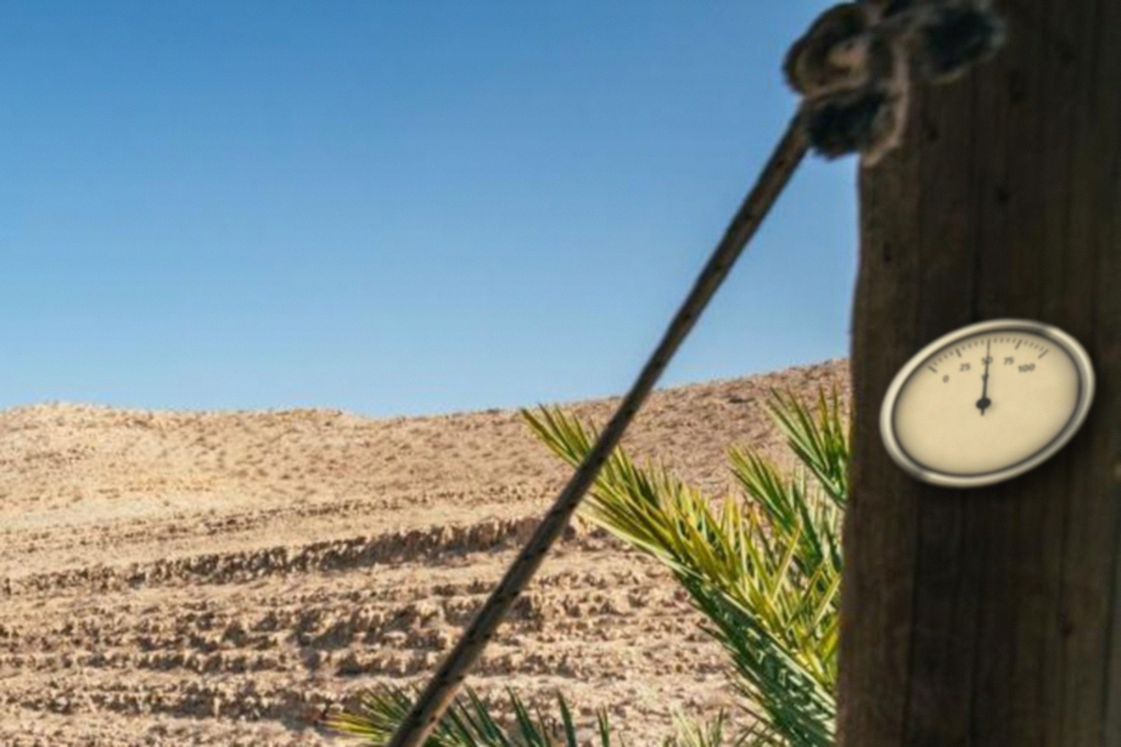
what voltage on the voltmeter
50 V
